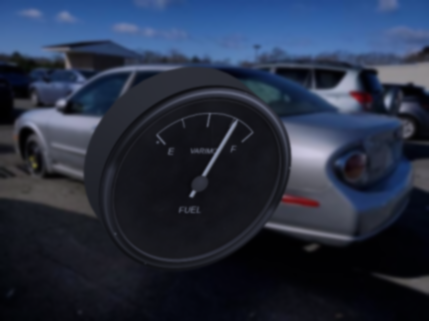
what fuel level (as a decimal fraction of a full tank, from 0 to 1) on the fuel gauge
0.75
